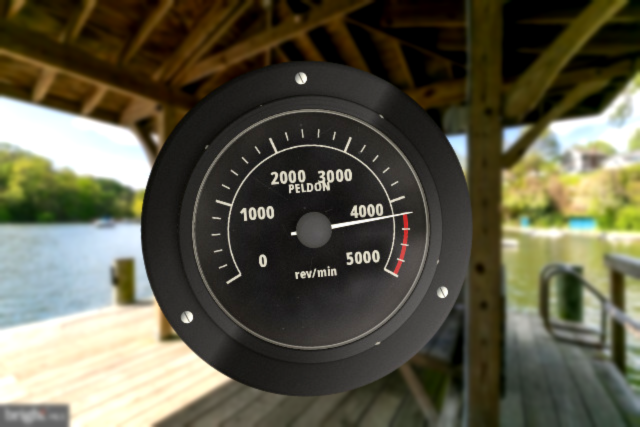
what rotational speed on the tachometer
4200 rpm
